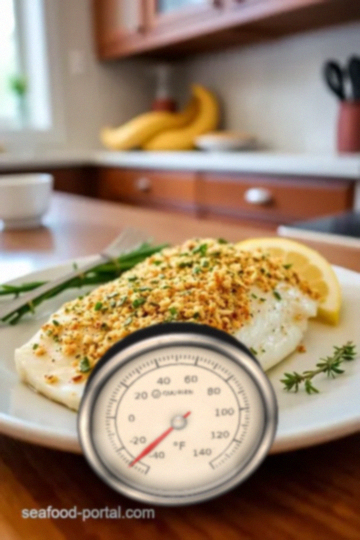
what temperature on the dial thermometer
-30 °F
